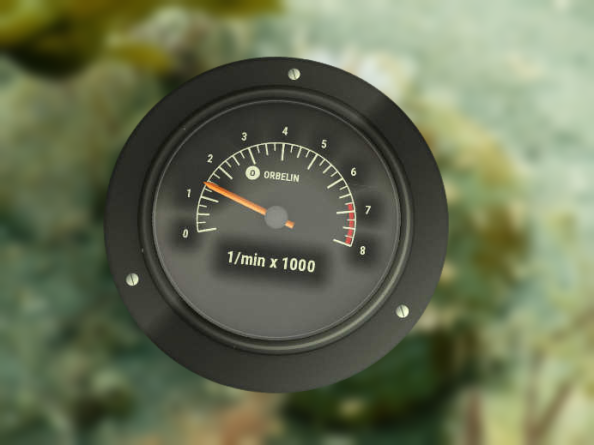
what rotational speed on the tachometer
1375 rpm
